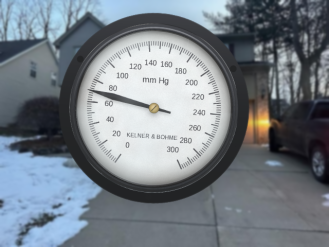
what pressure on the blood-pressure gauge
70 mmHg
